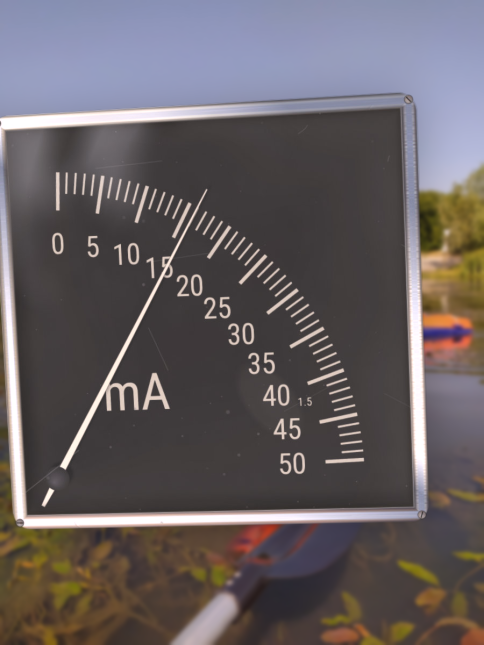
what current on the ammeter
16 mA
